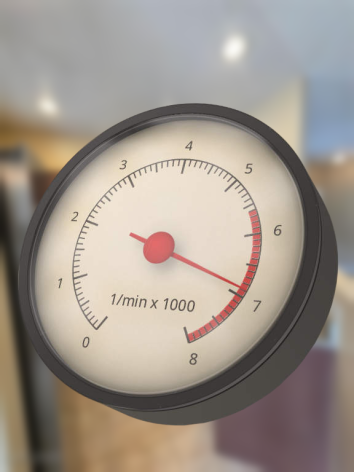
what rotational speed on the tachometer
6900 rpm
